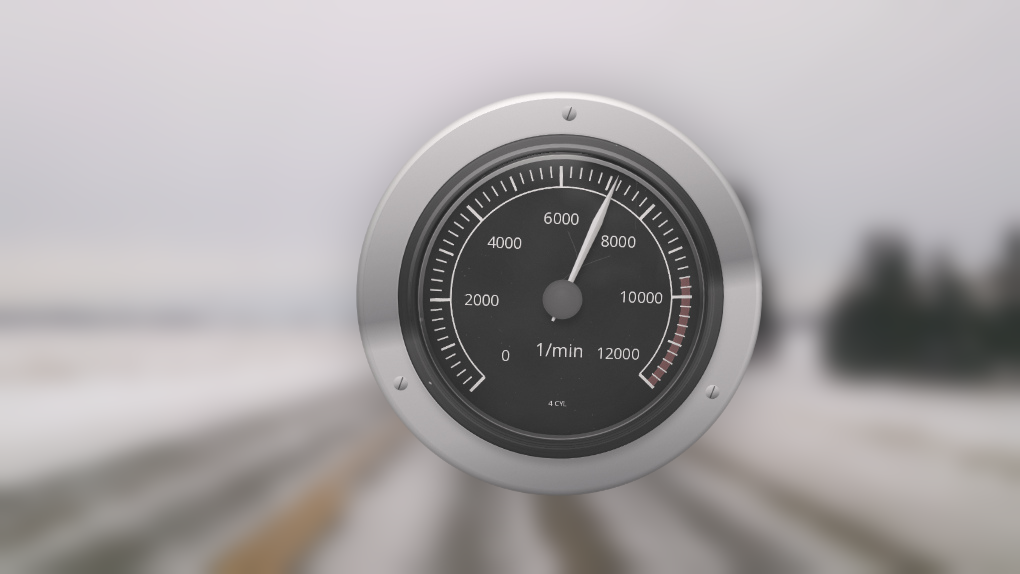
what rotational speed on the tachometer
7100 rpm
